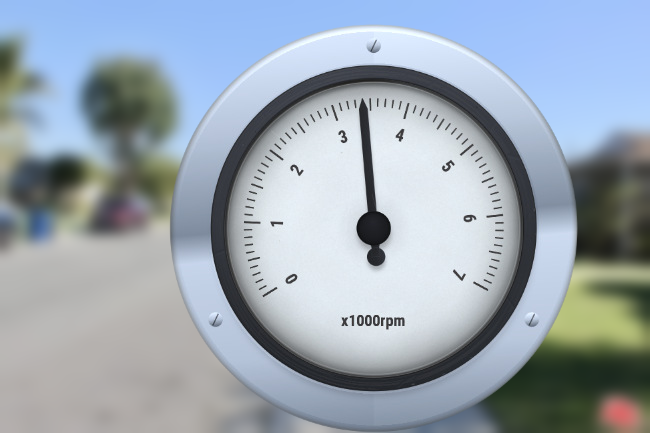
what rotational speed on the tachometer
3400 rpm
